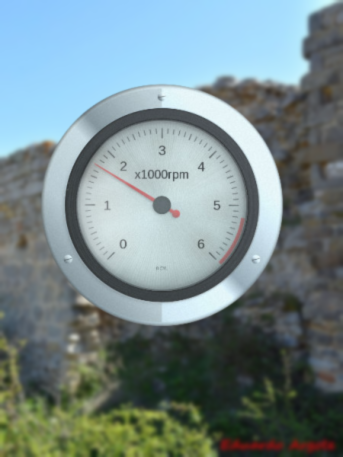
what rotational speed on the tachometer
1700 rpm
